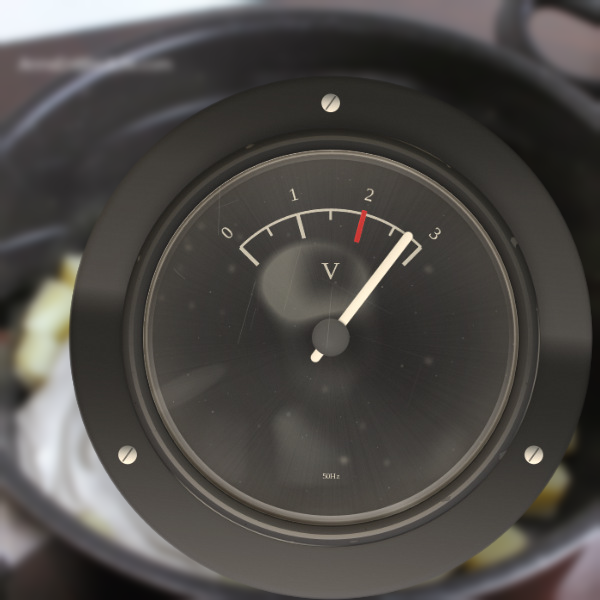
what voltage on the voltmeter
2.75 V
